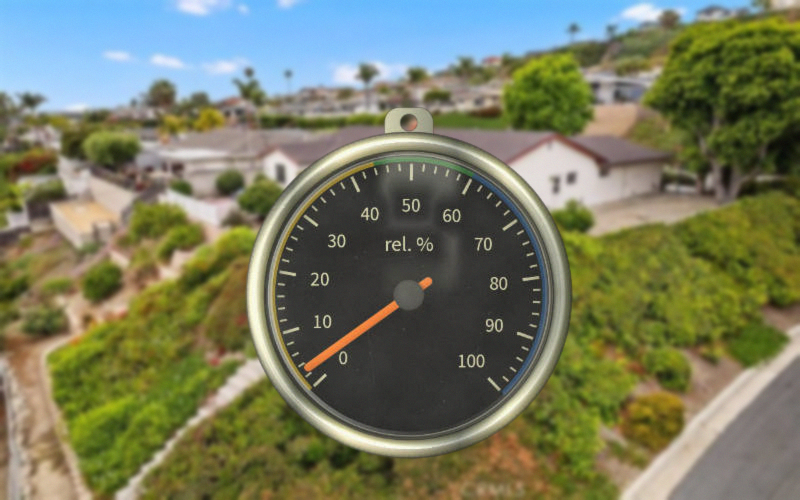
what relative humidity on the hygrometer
3 %
